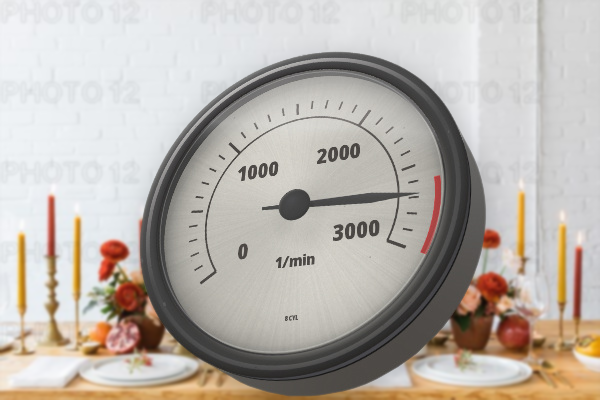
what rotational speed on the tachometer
2700 rpm
